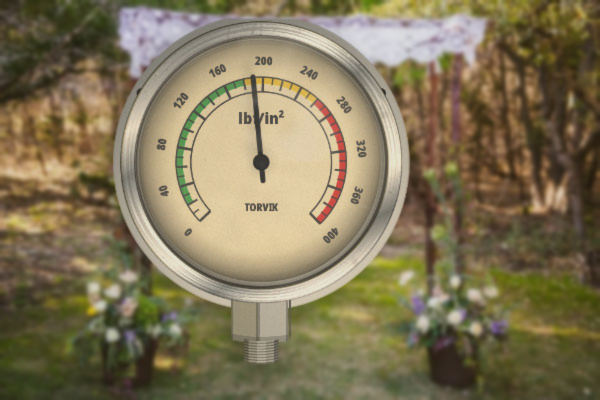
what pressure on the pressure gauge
190 psi
